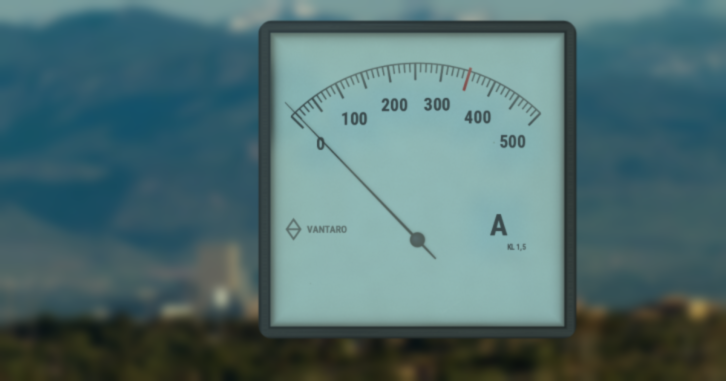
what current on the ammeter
10 A
